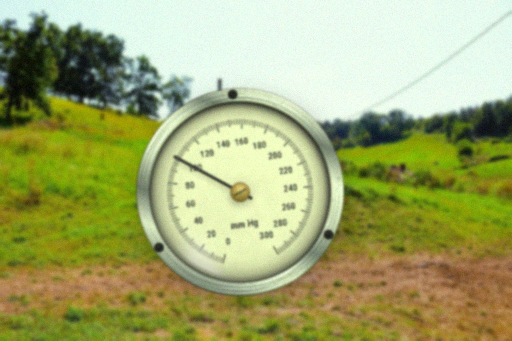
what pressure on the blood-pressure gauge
100 mmHg
